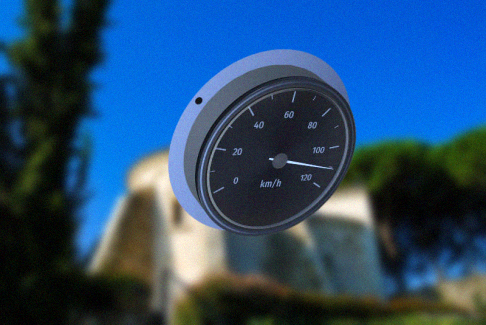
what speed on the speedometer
110 km/h
